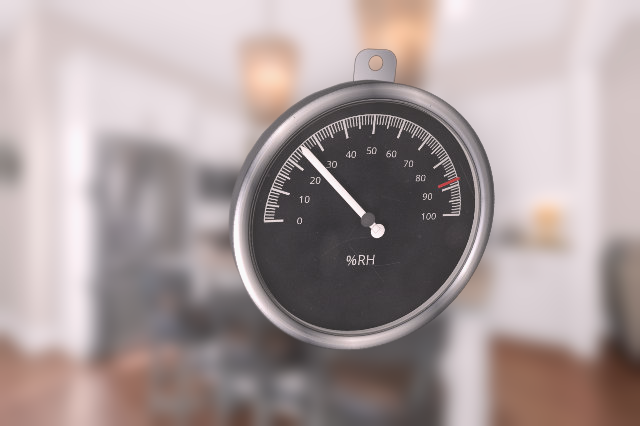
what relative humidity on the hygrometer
25 %
